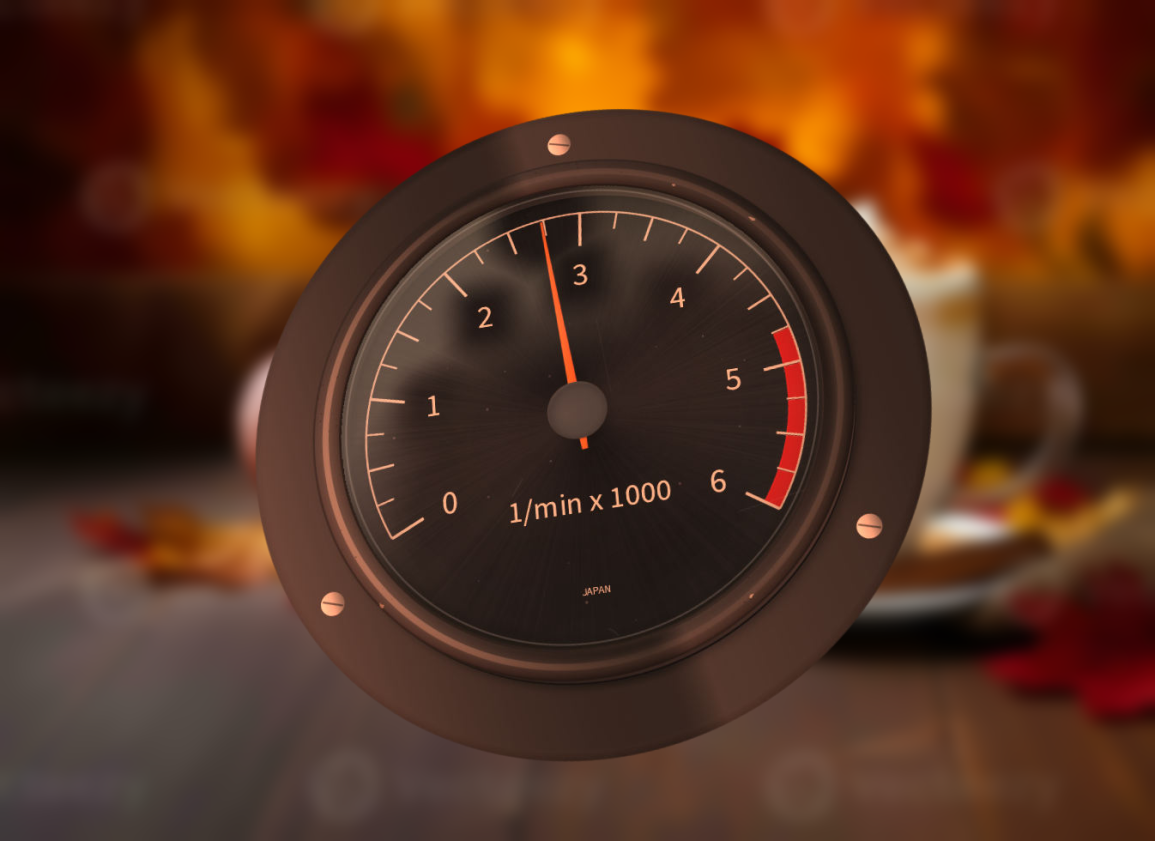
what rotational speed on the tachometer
2750 rpm
